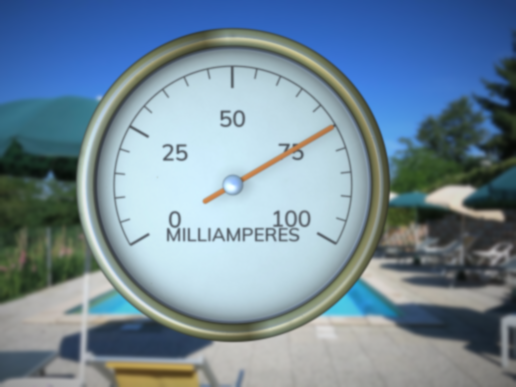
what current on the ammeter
75 mA
